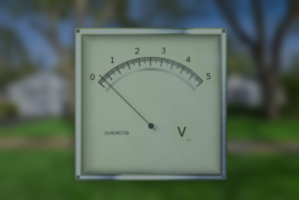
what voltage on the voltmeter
0.25 V
